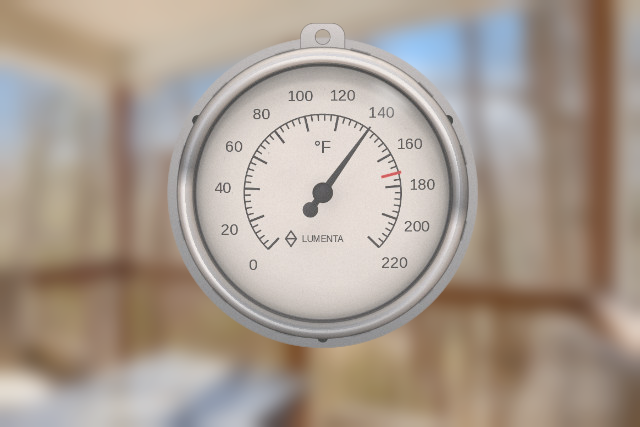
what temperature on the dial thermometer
140 °F
